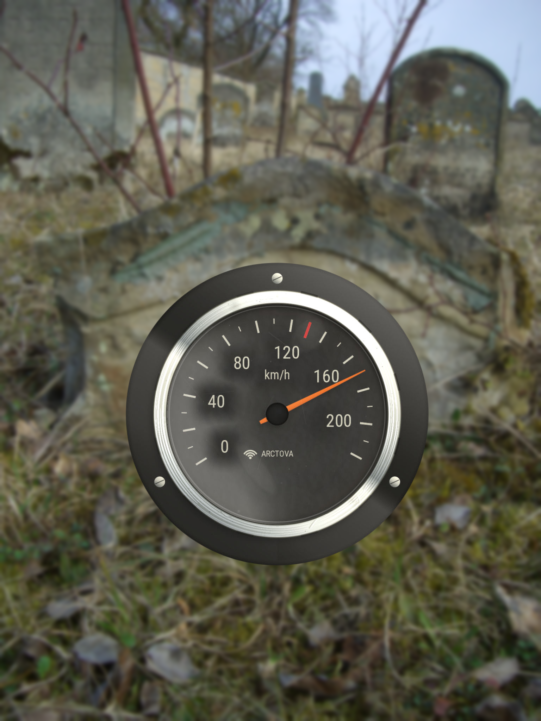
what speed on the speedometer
170 km/h
